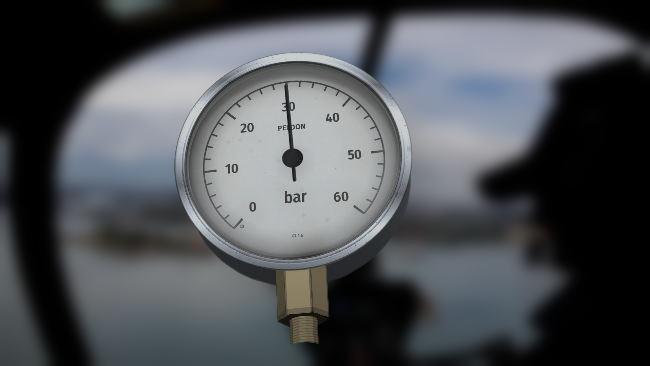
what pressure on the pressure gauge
30 bar
